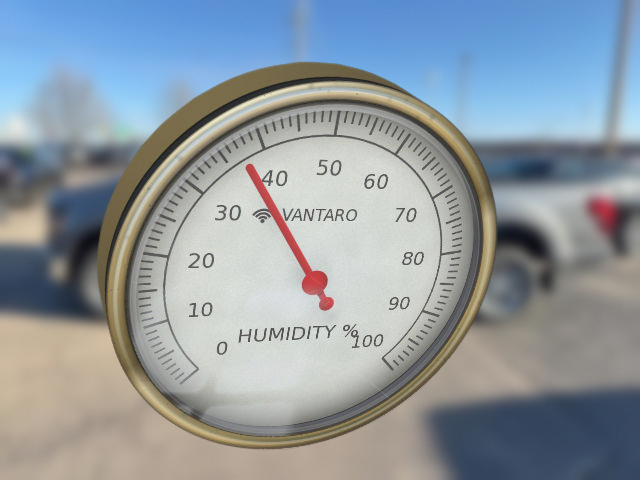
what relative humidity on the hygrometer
37 %
